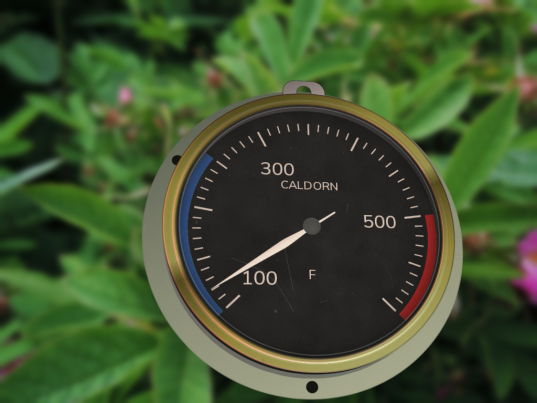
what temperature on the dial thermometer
120 °F
